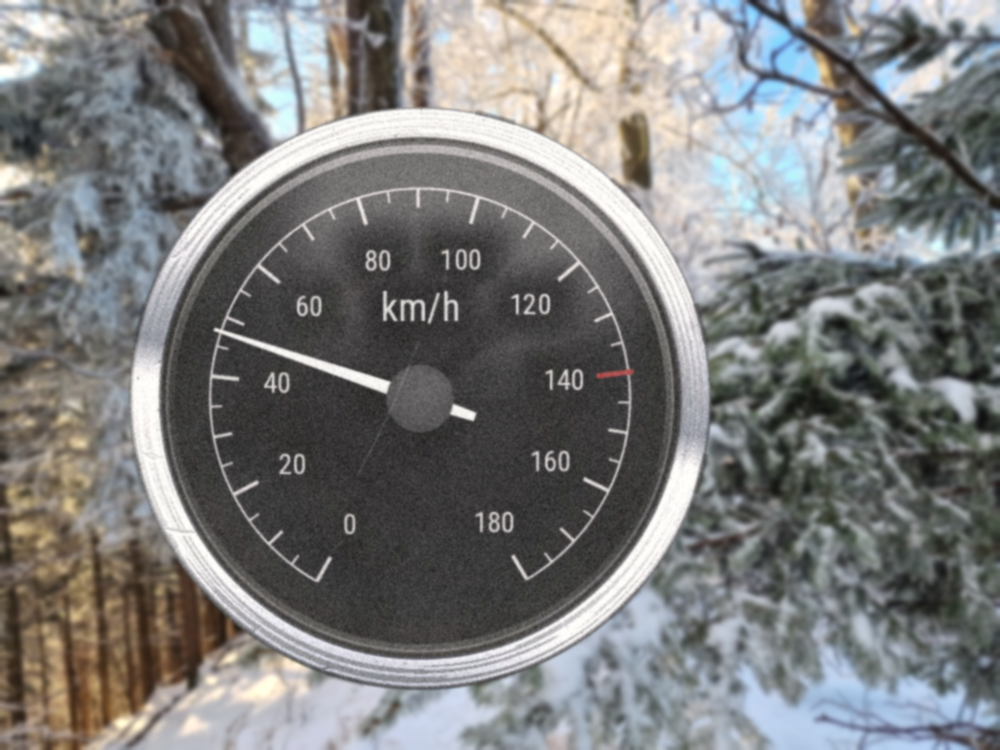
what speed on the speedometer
47.5 km/h
